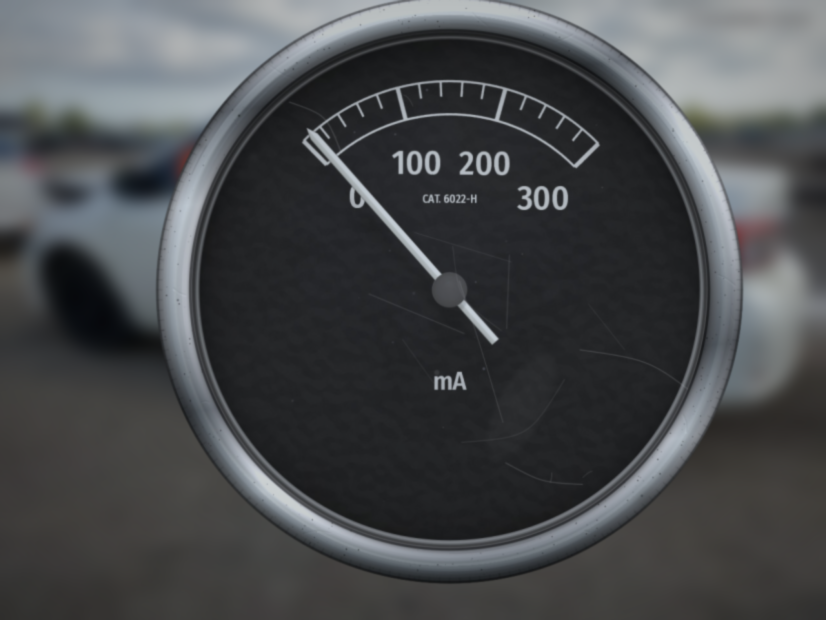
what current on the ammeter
10 mA
